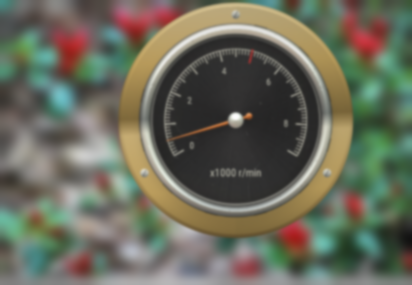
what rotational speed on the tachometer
500 rpm
